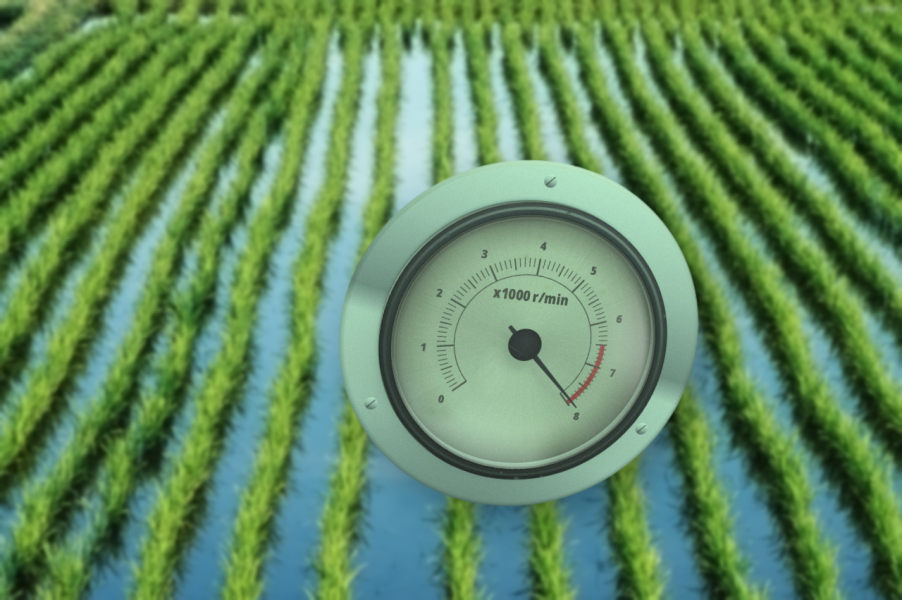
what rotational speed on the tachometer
7900 rpm
